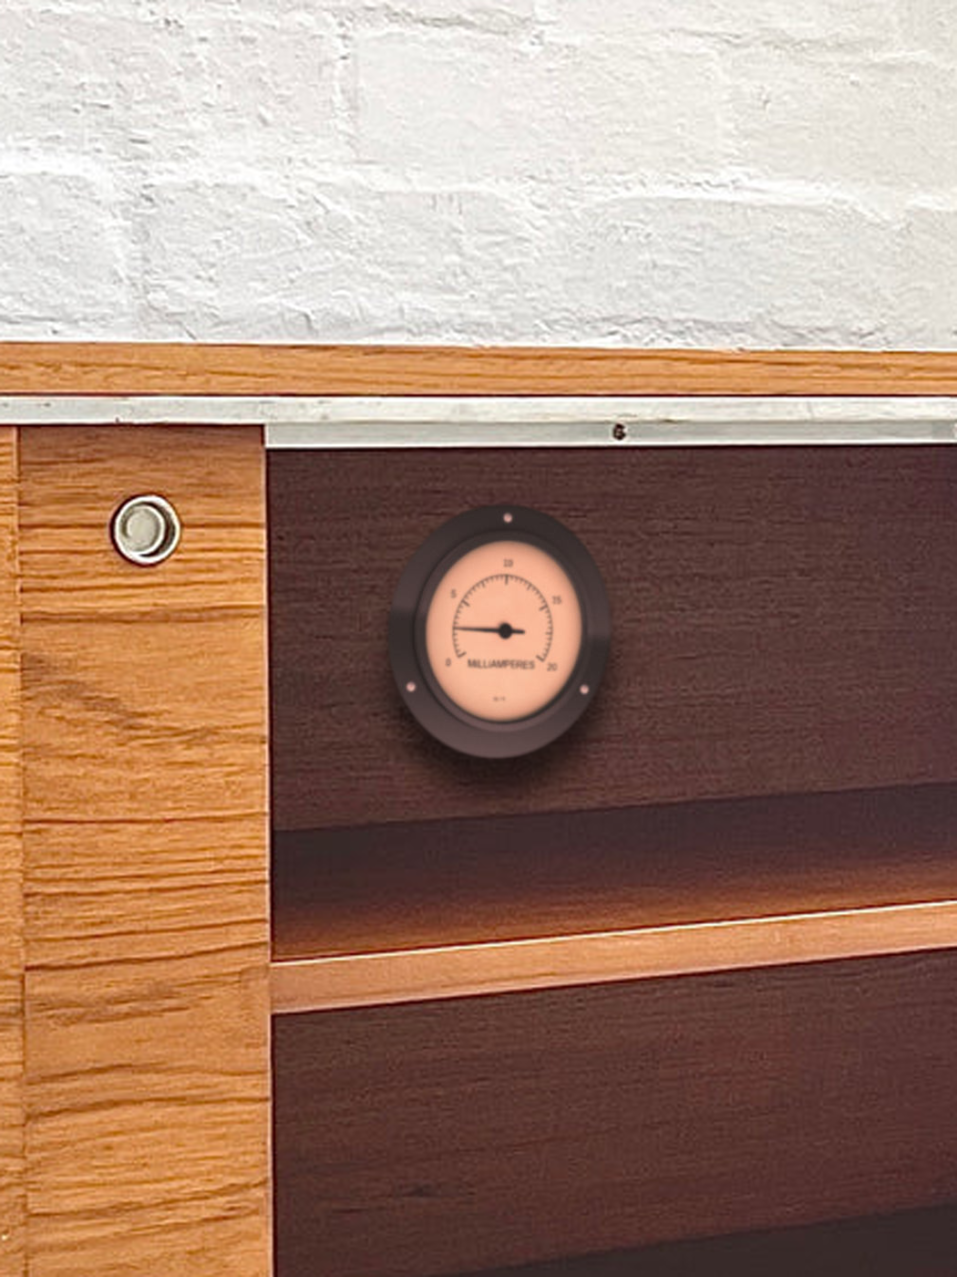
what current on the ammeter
2.5 mA
